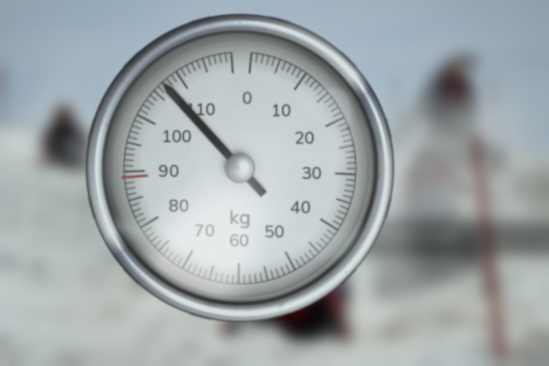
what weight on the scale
107 kg
